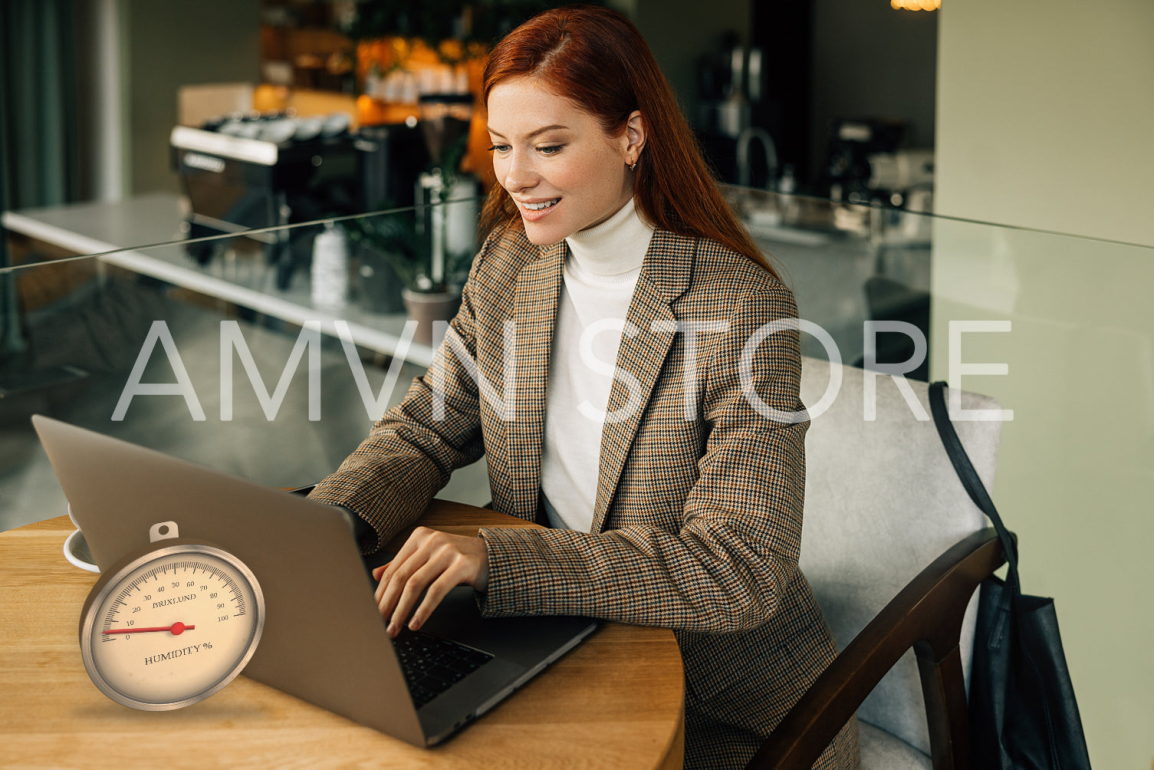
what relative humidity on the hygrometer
5 %
